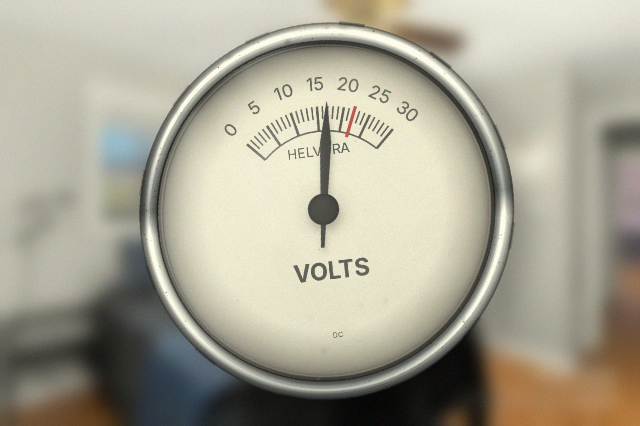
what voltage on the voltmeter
17 V
